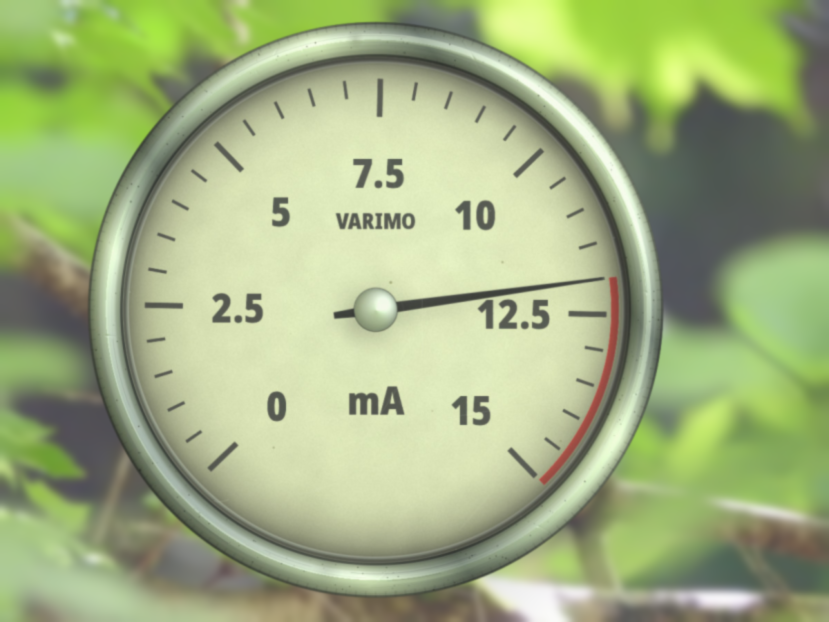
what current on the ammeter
12 mA
